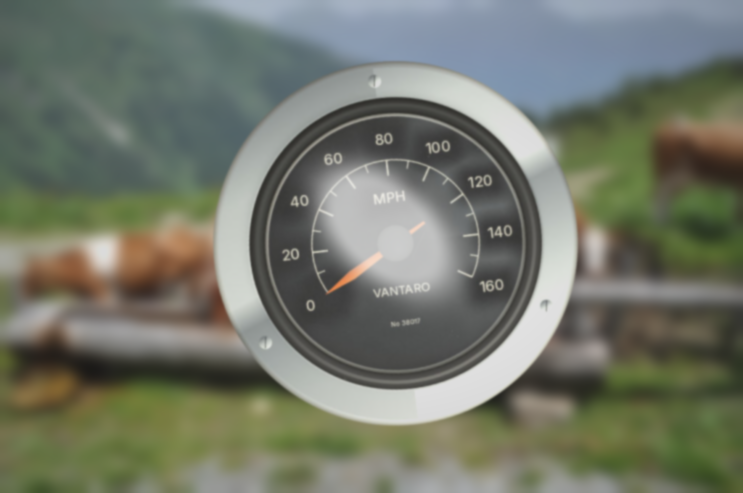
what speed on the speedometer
0 mph
